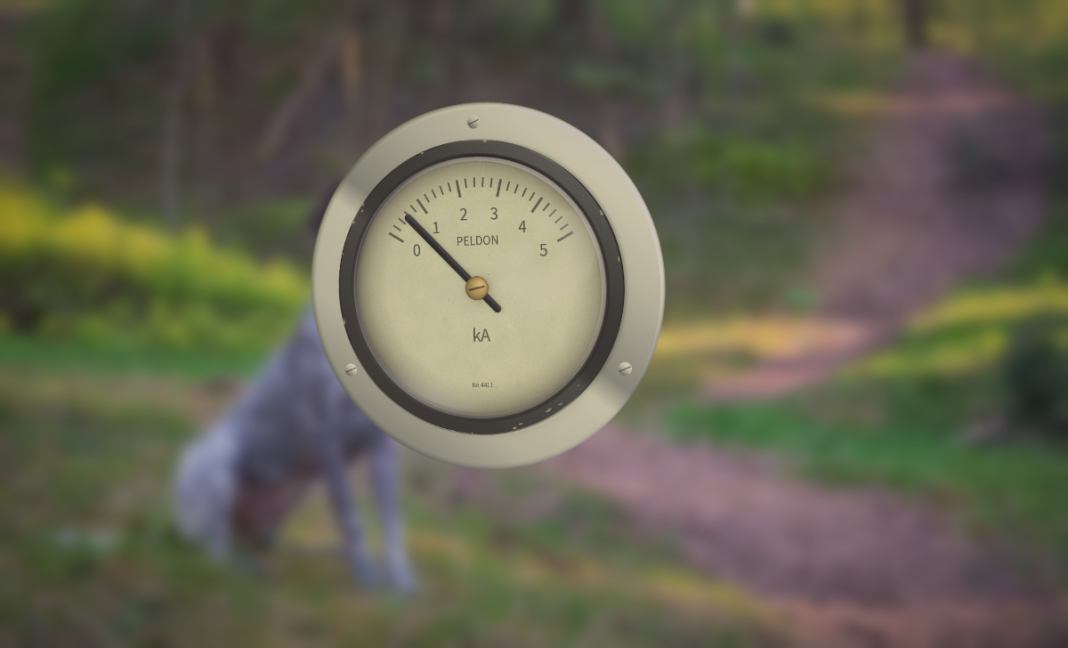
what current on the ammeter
0.6 kA
